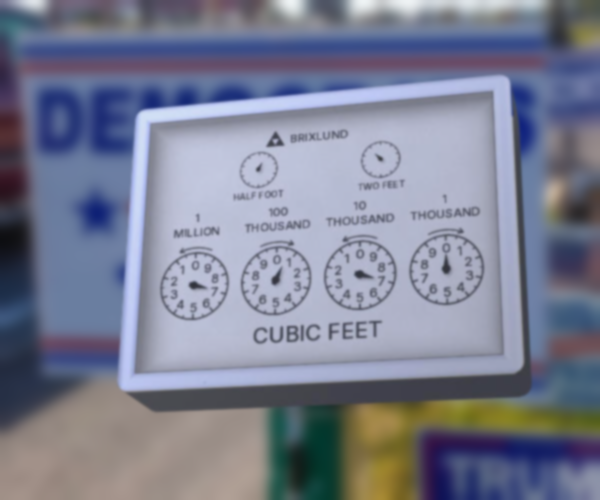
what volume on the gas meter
707000 ft³
